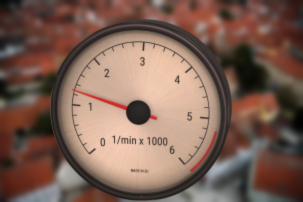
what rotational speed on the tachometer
1300 rpm
